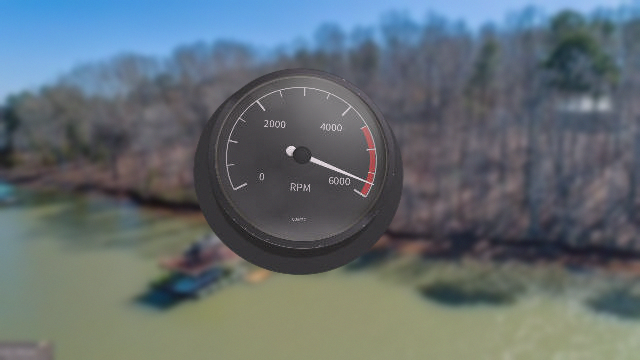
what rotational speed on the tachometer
5750 rpm
